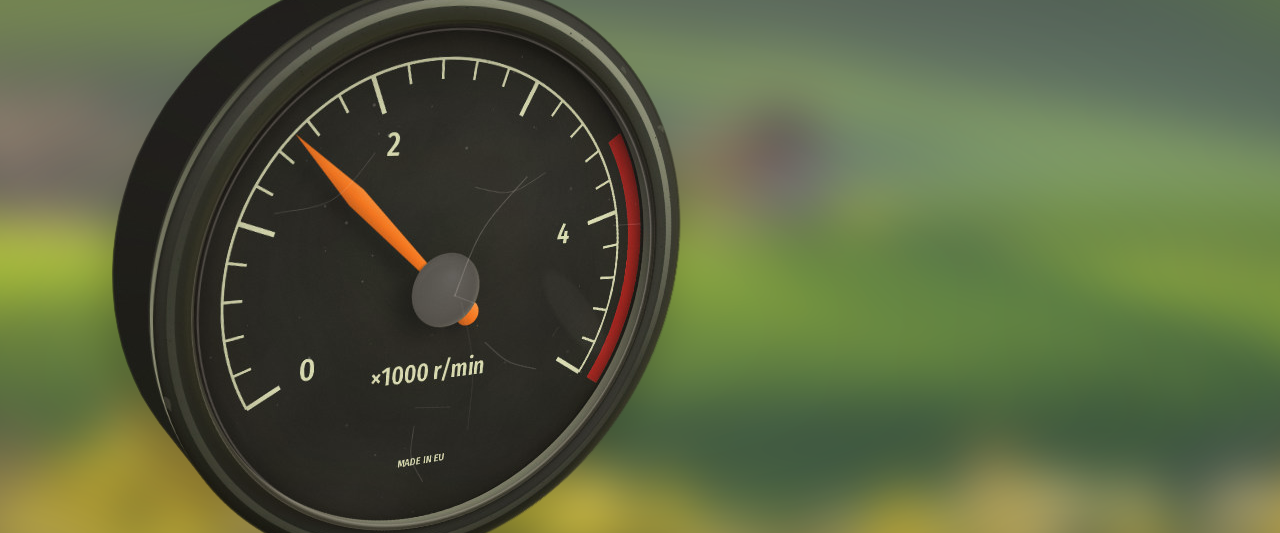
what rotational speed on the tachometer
1500 rpm
